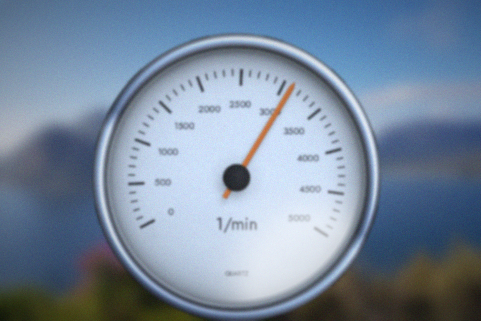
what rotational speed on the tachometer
3100 rpm
